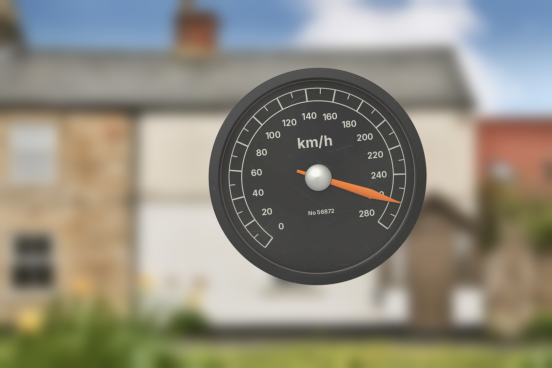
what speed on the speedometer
260 km/h
